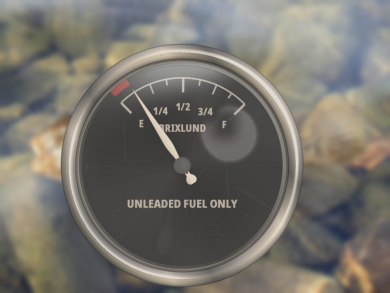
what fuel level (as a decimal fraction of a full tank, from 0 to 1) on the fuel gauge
0.125
